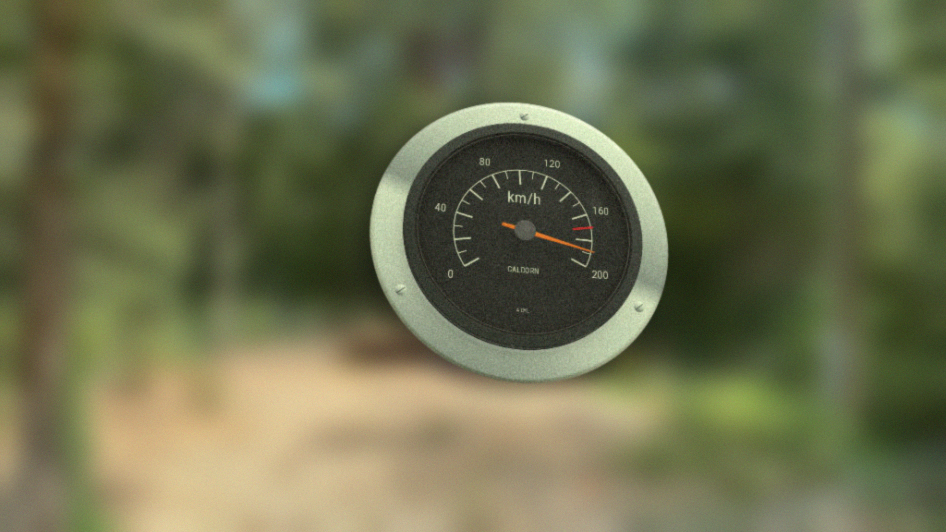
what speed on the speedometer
190 km/h
